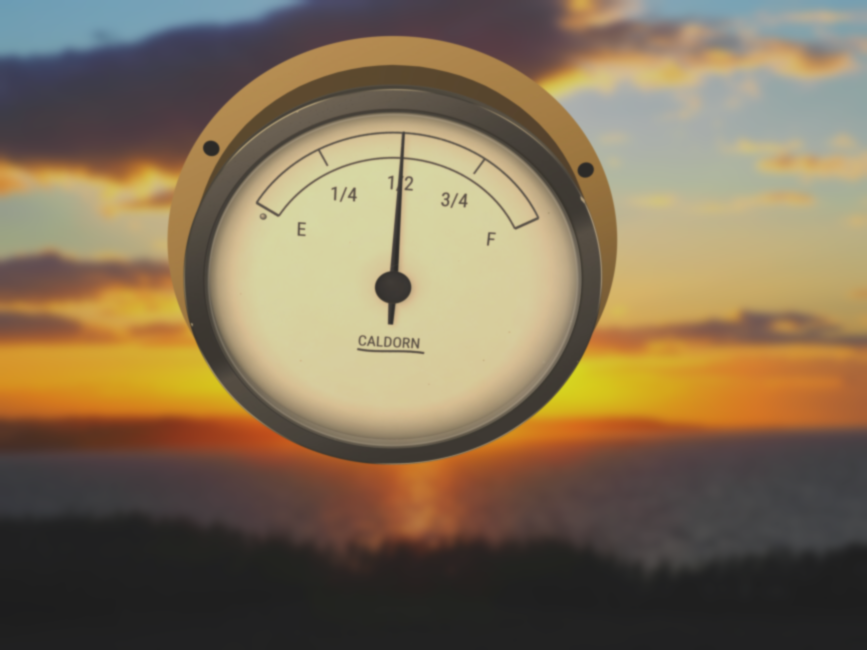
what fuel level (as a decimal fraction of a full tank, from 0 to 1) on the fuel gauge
0.5
